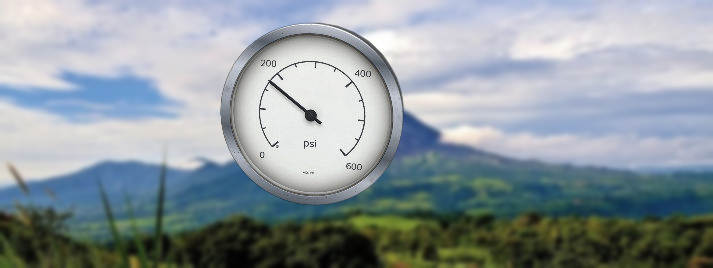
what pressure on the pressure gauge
175 psi
